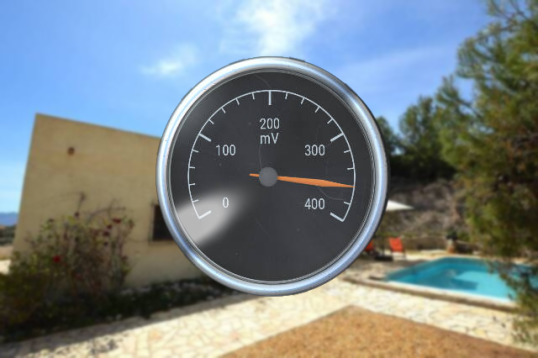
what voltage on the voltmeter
360 mV
